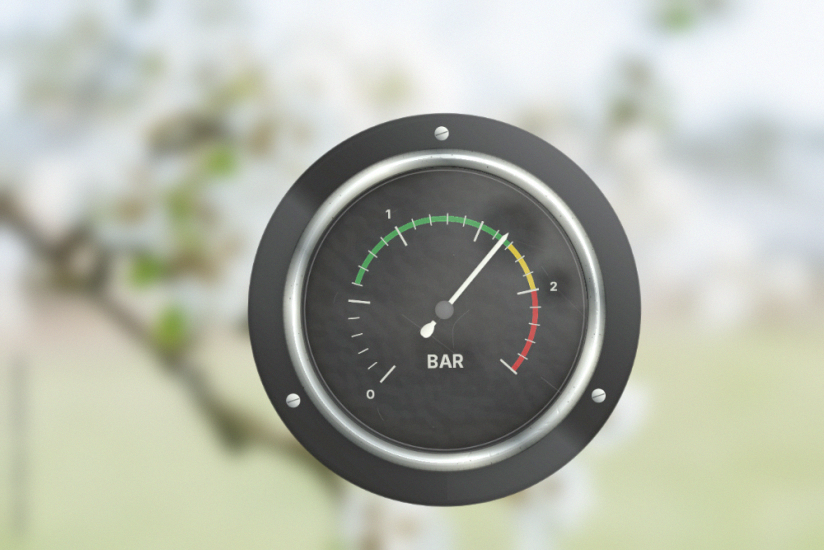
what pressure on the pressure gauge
1.65 bar
